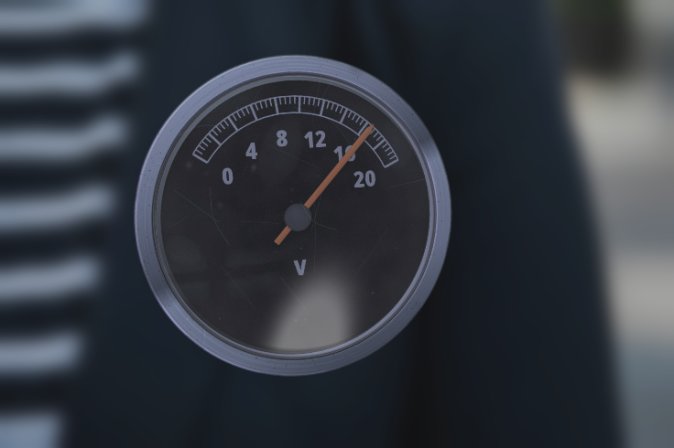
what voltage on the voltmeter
16.4 V
